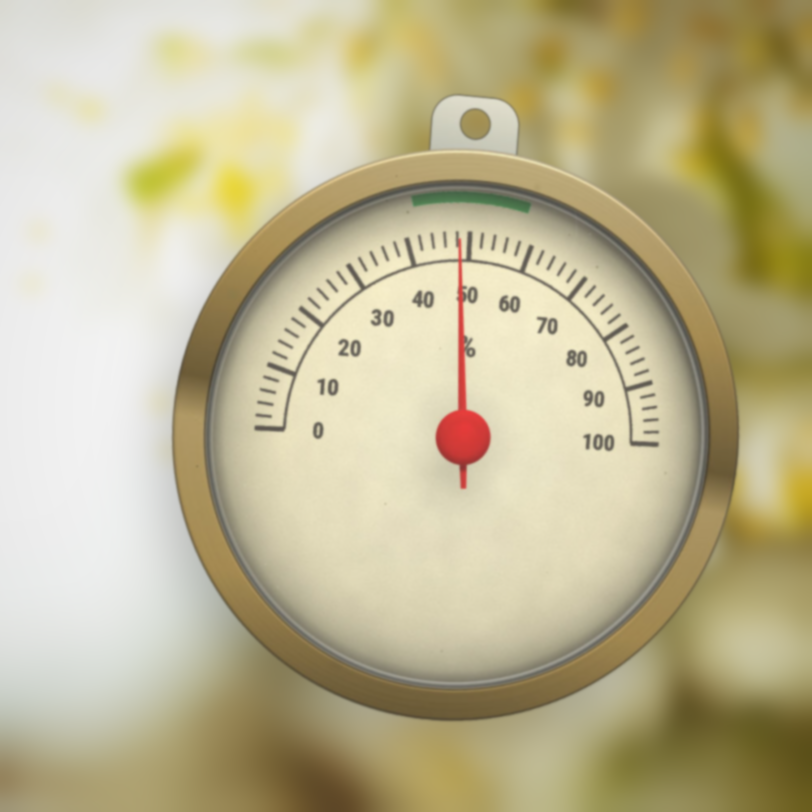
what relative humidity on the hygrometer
48 %
